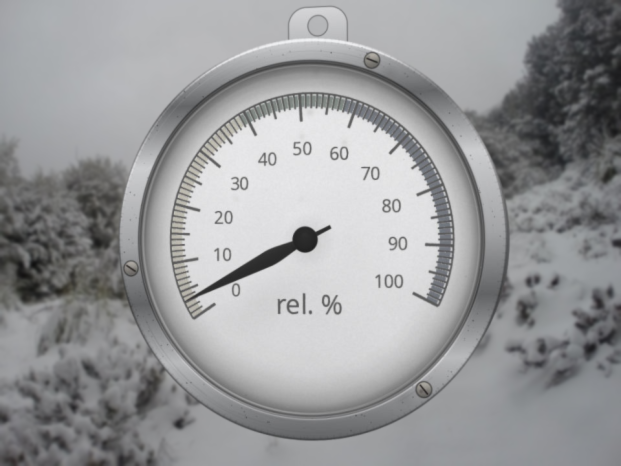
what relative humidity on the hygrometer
3 %
